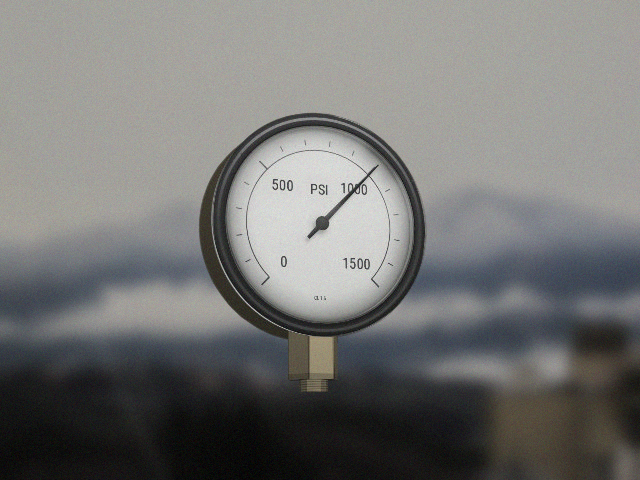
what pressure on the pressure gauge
1000 psi
